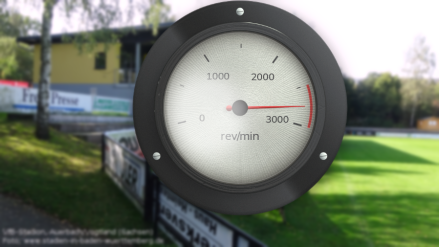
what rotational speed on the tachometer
2750 rpm
